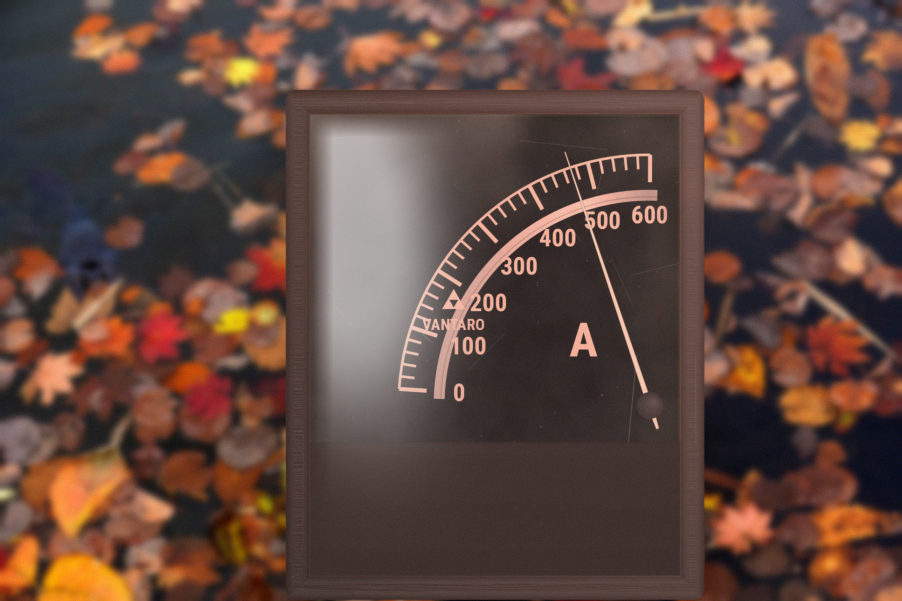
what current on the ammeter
470 A
